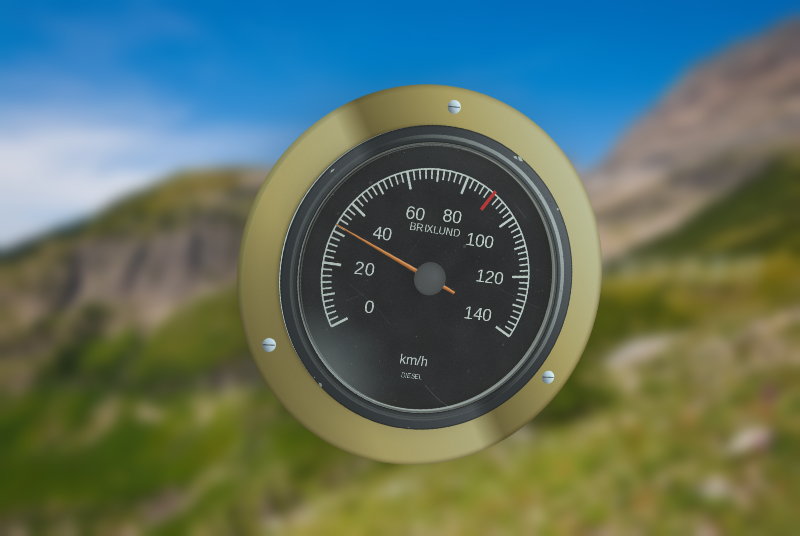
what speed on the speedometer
32 km/h
